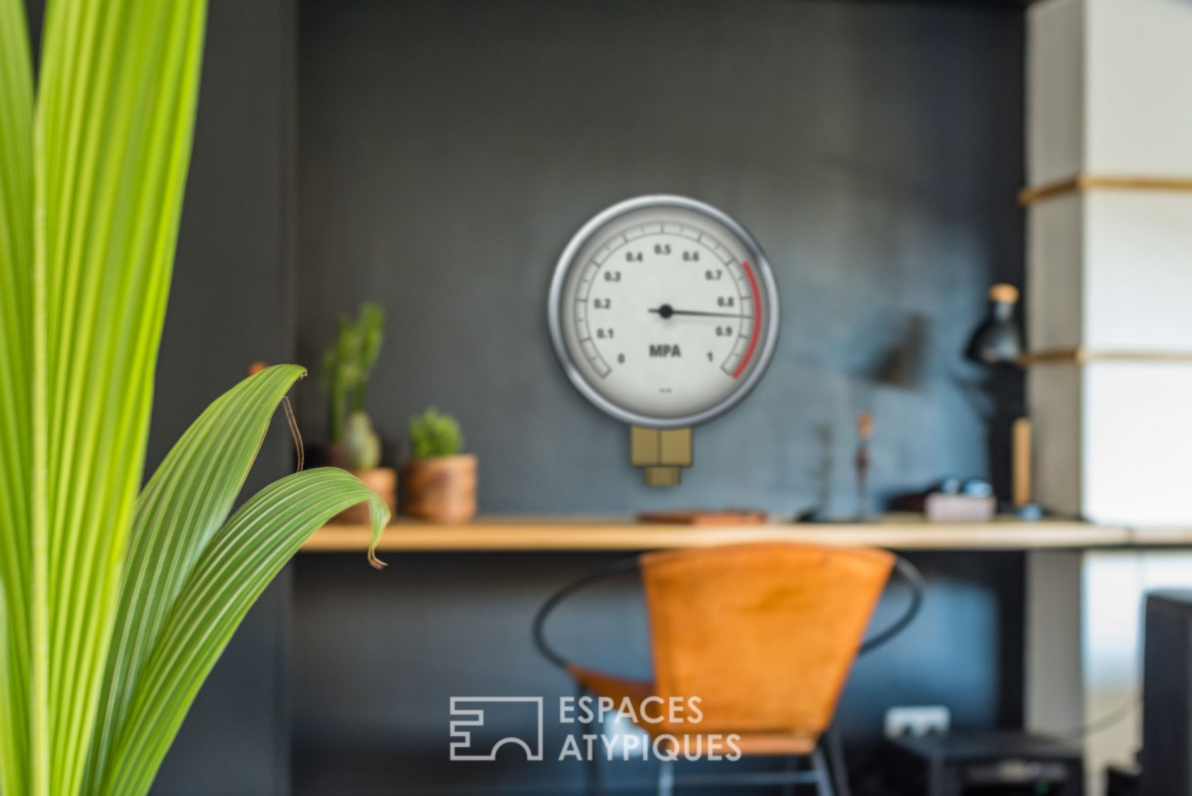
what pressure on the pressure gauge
0.85 MPa
